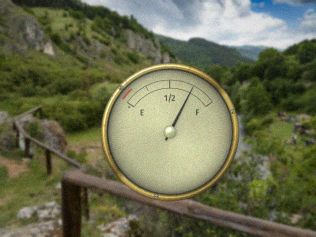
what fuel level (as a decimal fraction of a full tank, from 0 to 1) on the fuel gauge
0.75
